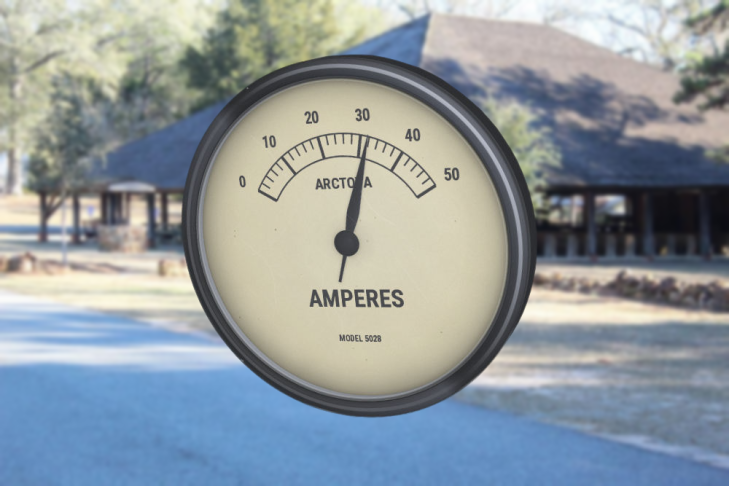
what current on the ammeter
32 A
